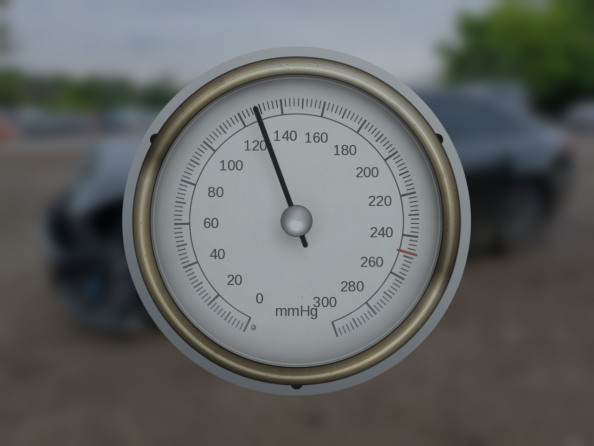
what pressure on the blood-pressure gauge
128 mmHg
